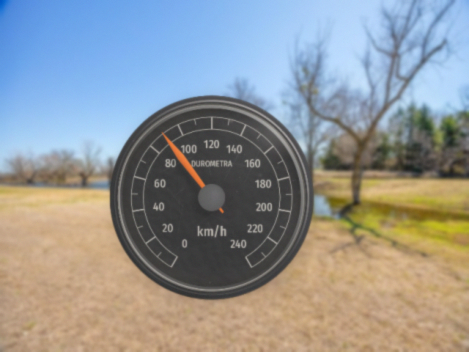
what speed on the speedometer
90 km/h
